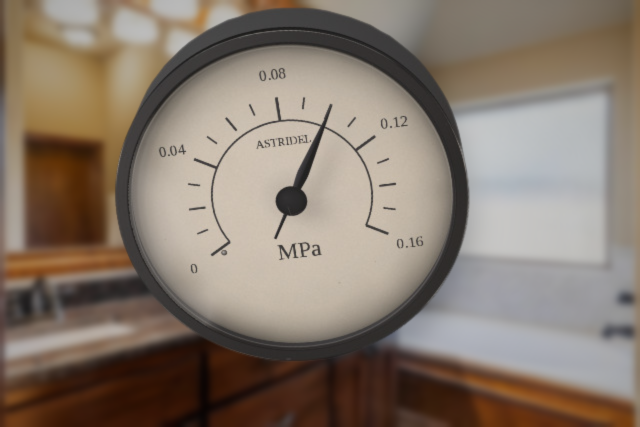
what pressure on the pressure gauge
0.1 MPa
